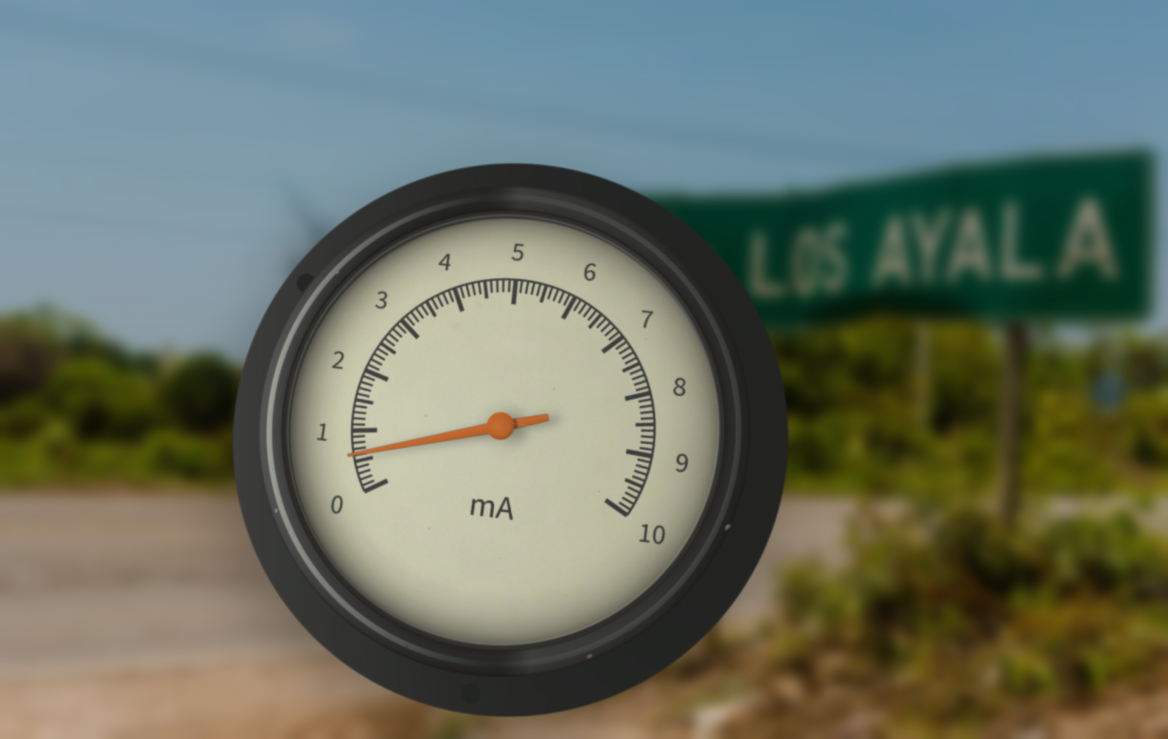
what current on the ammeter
0.6 mA
